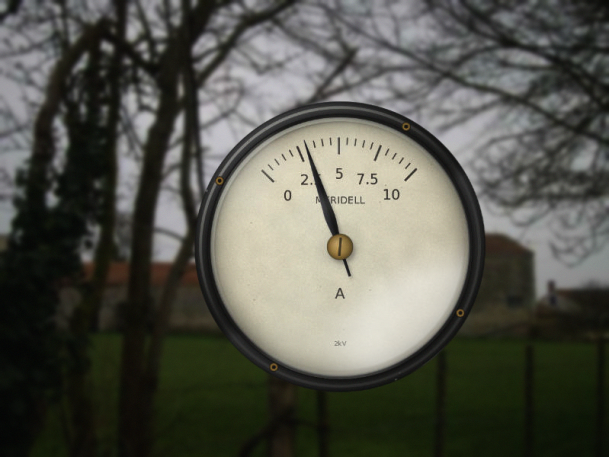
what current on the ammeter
3 A
